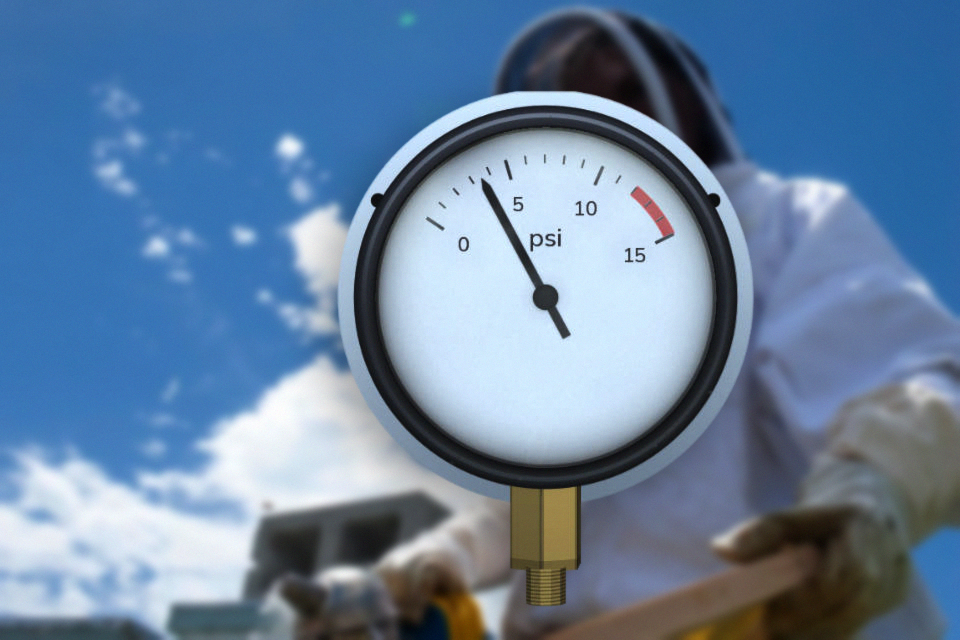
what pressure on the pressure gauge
3.5 psi
